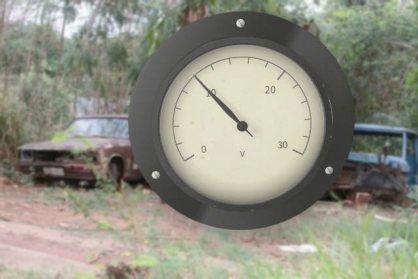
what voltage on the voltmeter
10 V
